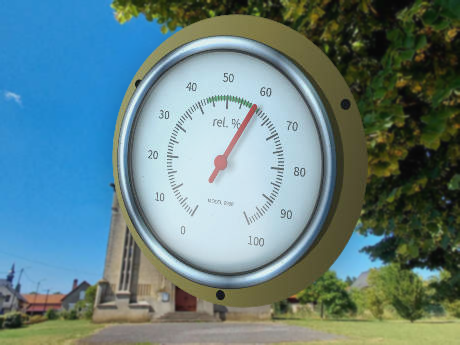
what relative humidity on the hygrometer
60 %
